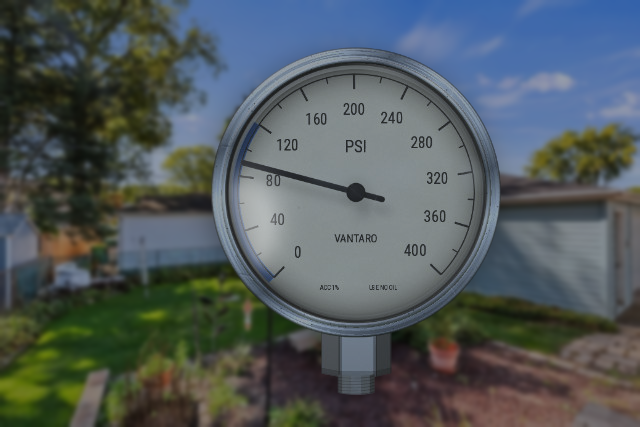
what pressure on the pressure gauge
90 psi
